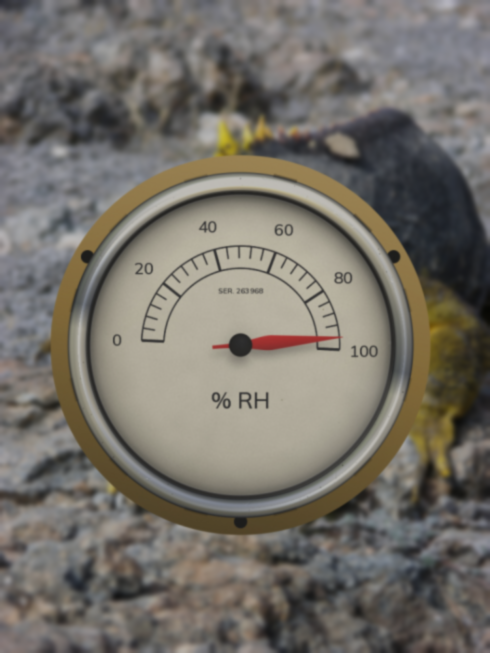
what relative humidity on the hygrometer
96 %
